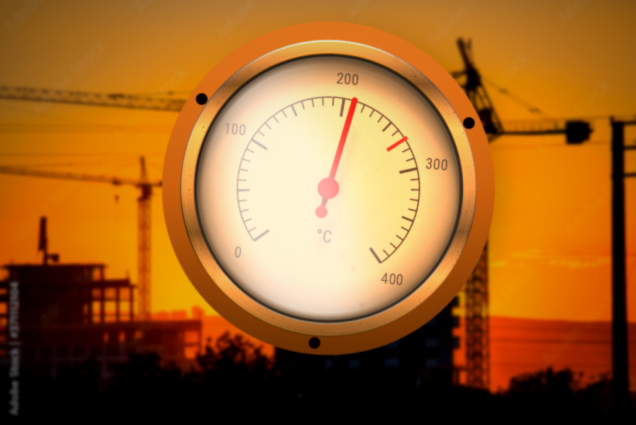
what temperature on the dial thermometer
210 °C
